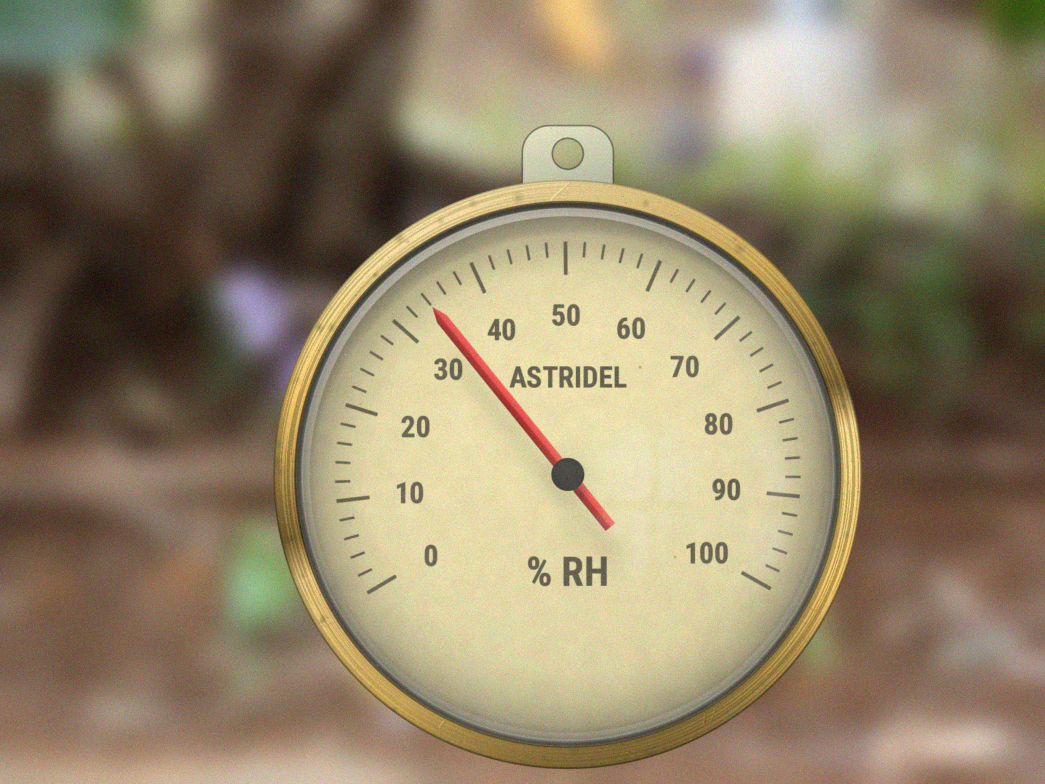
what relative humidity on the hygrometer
34 %
